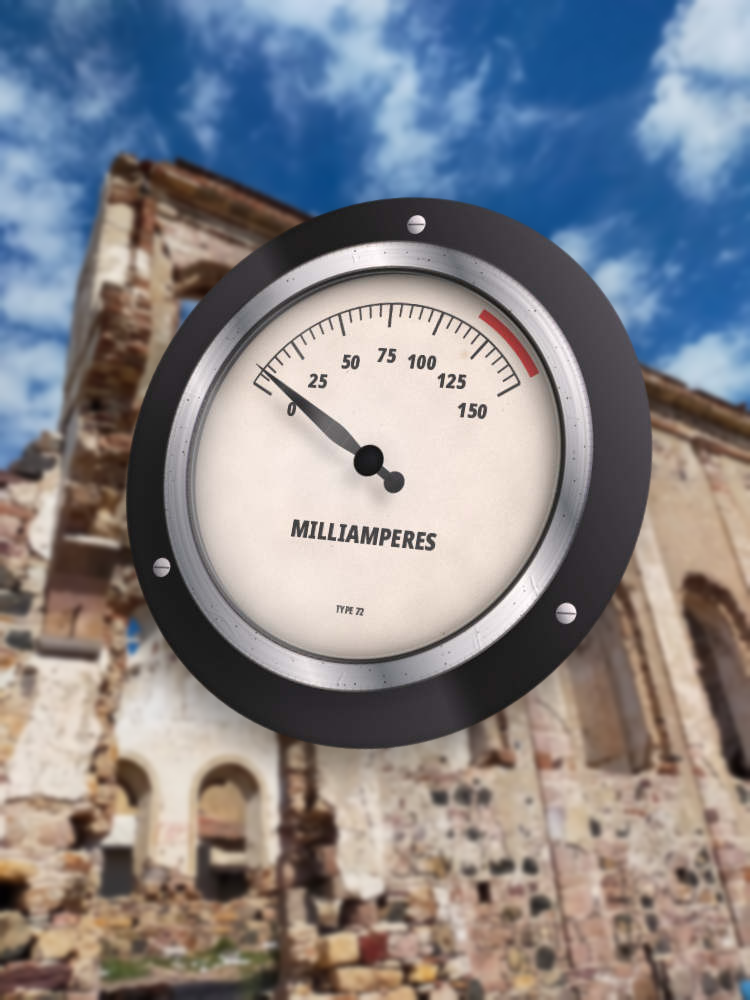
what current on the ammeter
7.5 mA
